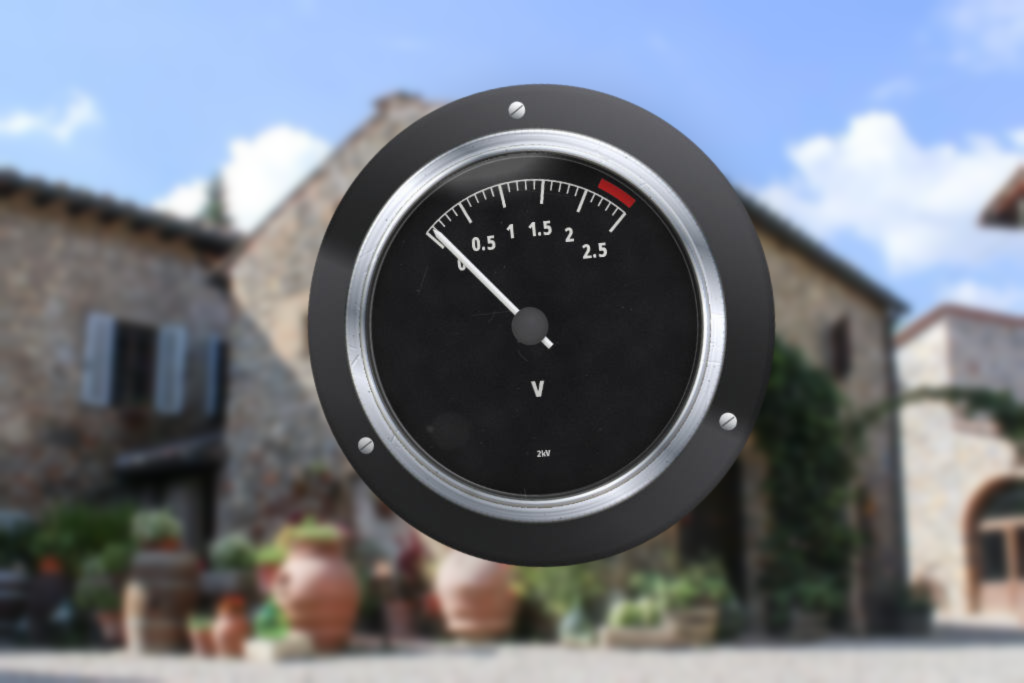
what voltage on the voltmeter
0.1 V
